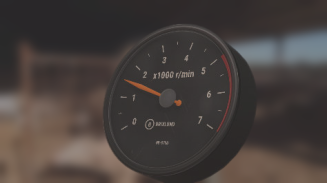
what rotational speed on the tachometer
1500 rpm
